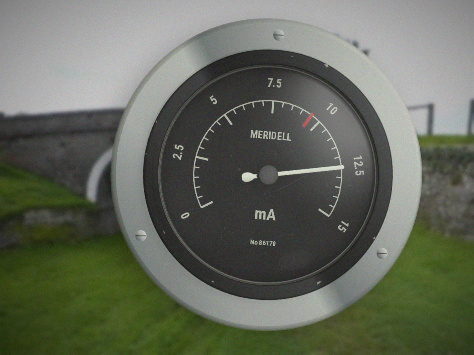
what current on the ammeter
12.5 mA
